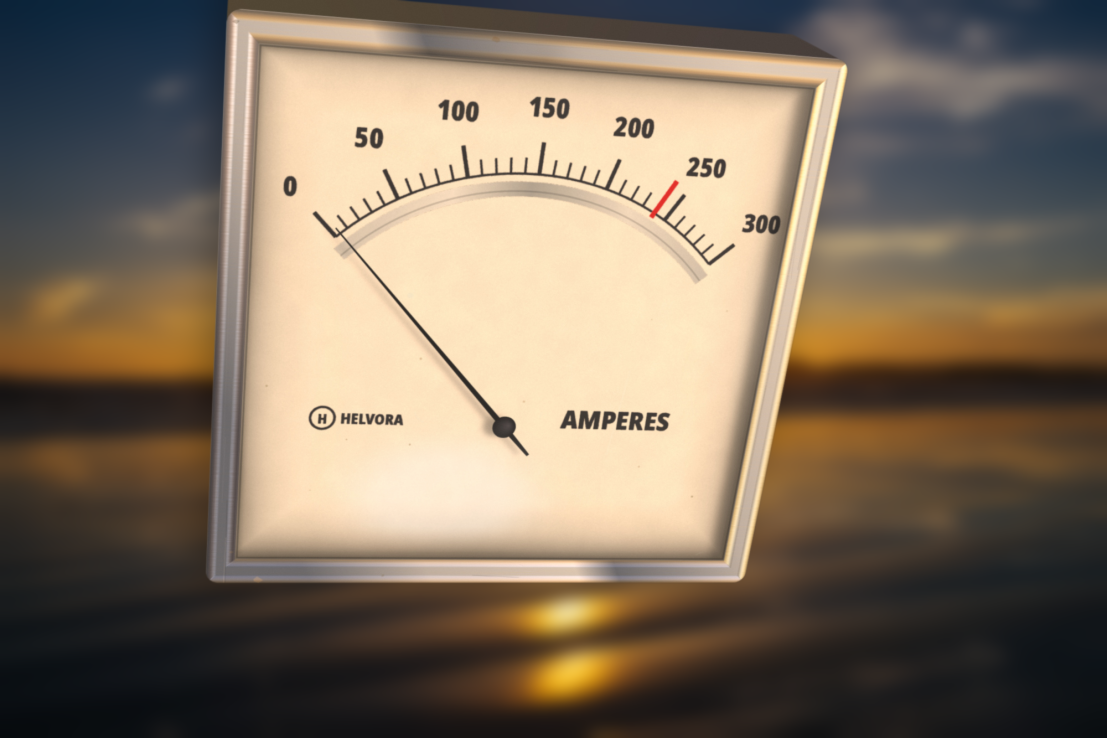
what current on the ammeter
5 A
